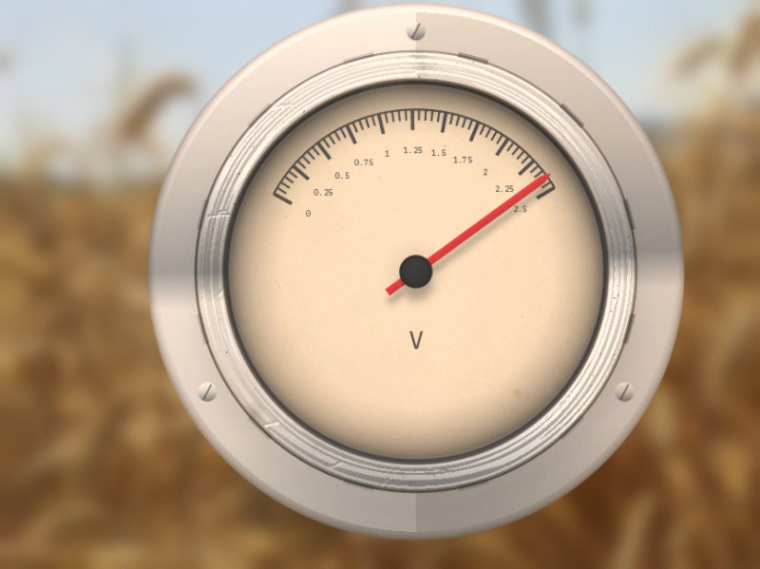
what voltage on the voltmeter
2.4 V
